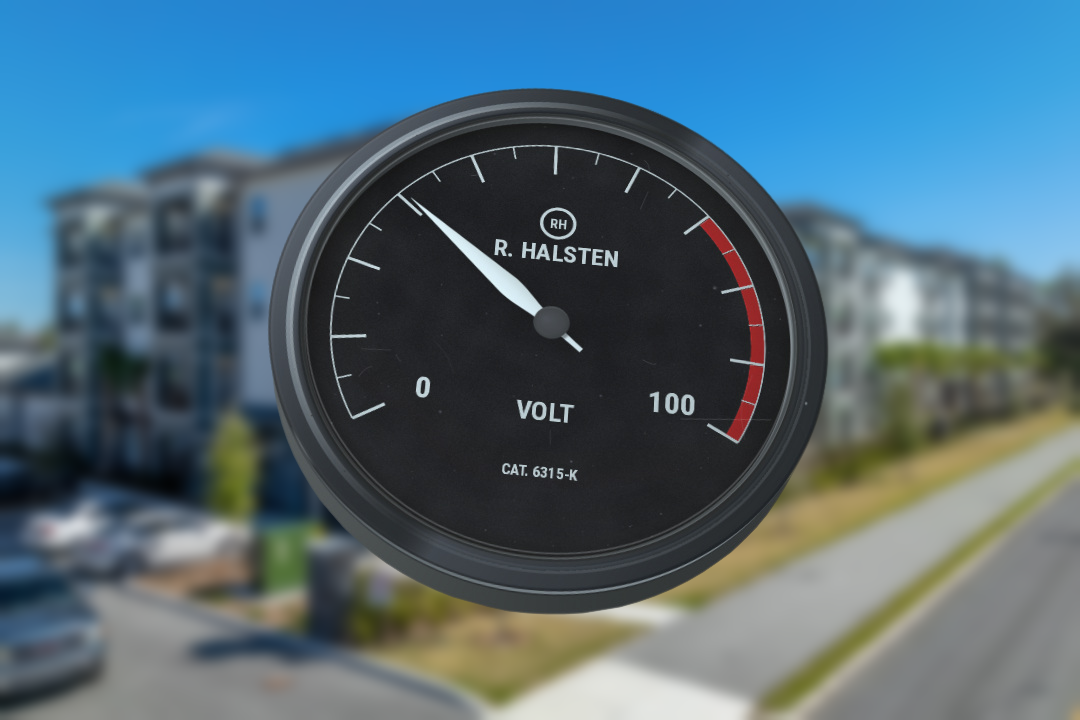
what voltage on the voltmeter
30 V
